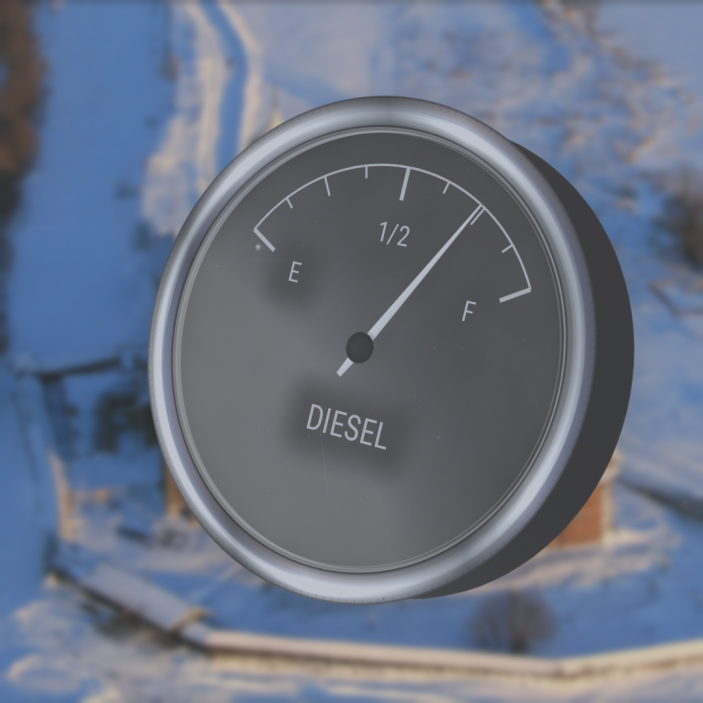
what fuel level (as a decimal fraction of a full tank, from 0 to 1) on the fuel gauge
0.75
